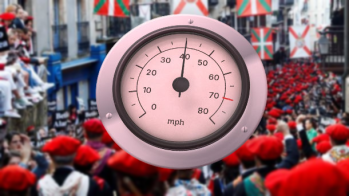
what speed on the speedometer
40 mph
